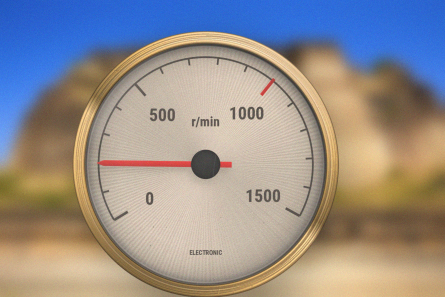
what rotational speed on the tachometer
200 rpm
